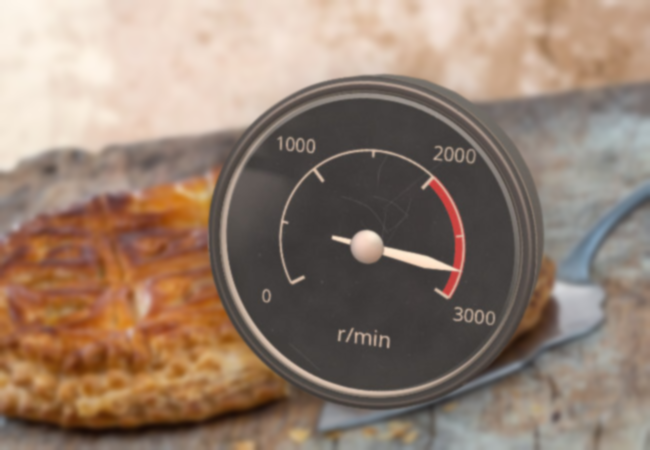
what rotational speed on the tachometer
2750 rpm
